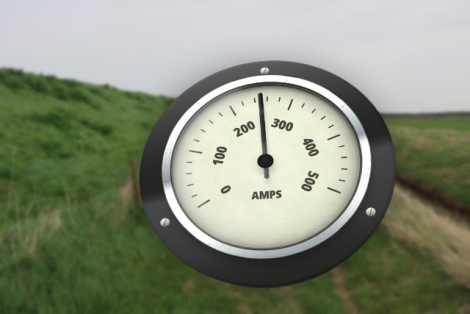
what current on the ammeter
250 A
